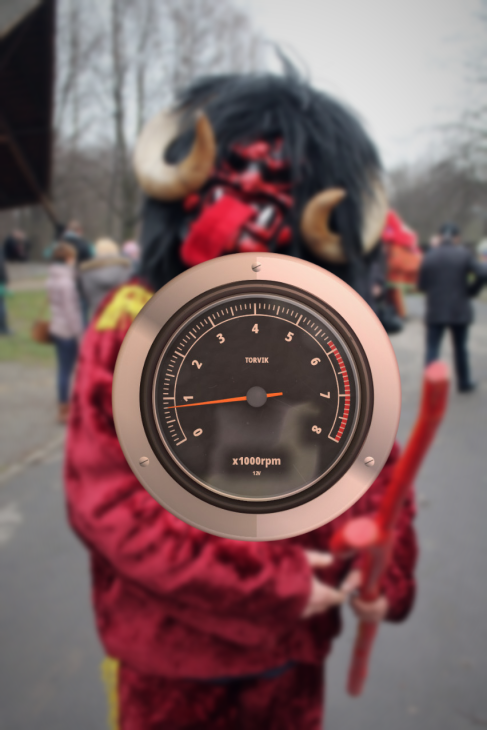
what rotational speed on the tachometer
800 rpm
